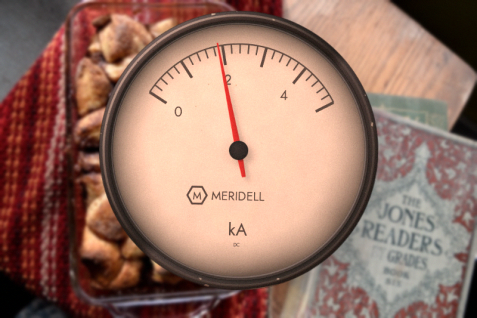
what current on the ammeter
1.9 kA
